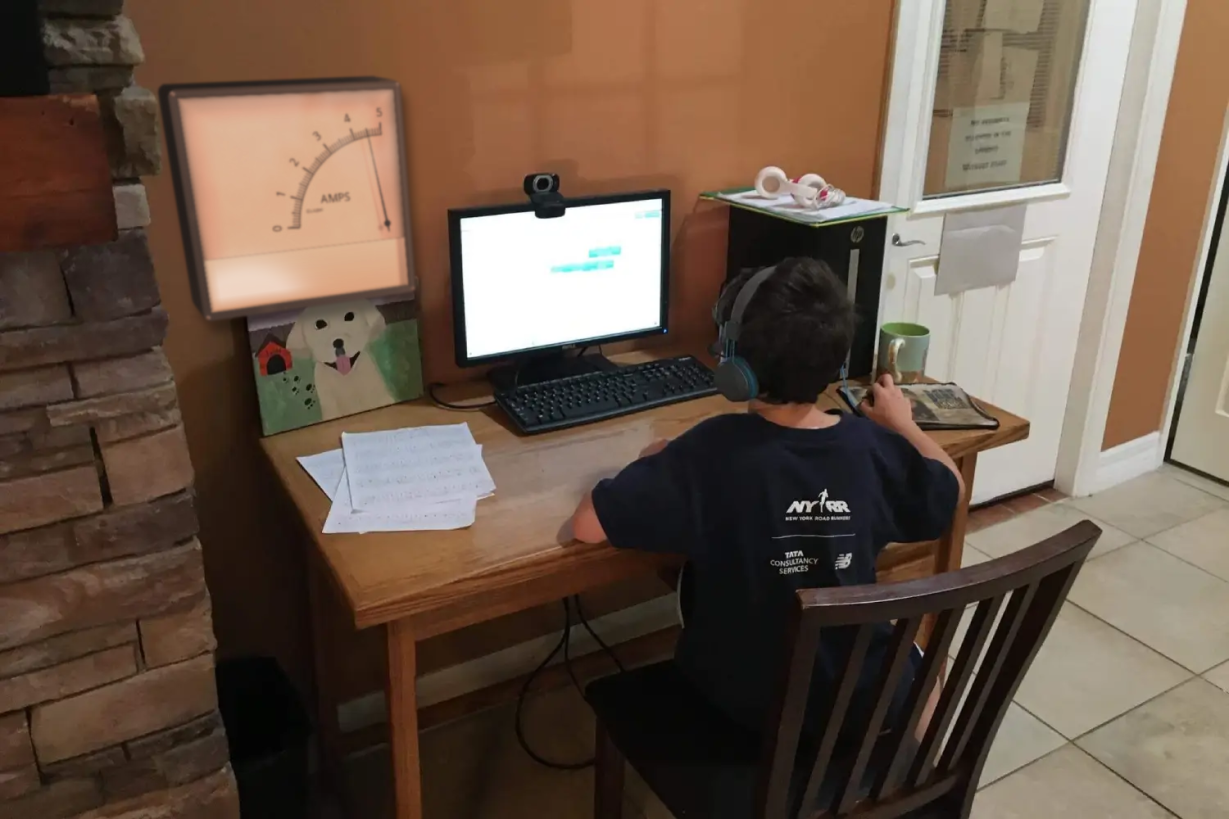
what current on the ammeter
4.5 A
